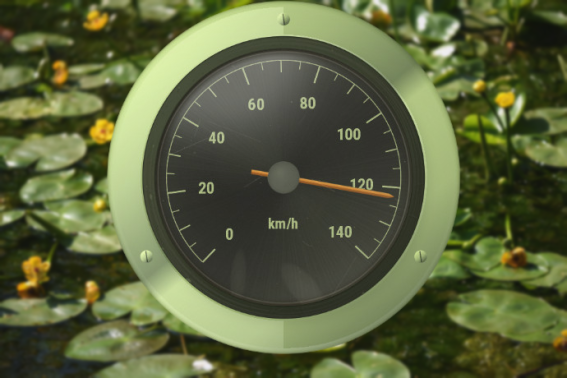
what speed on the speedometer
122.5 km/h
